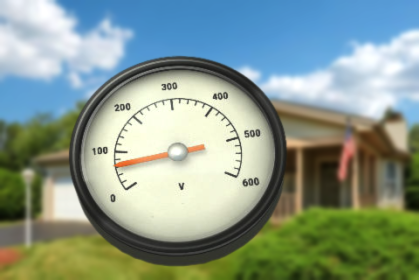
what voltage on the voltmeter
60 V
